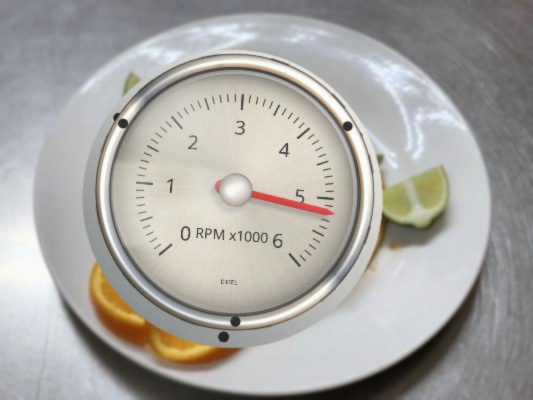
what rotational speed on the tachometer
5200 rpm
